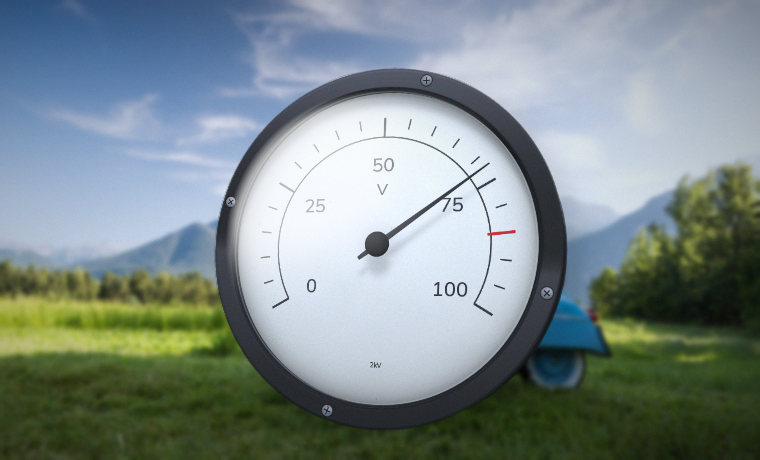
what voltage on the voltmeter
72.5 V
